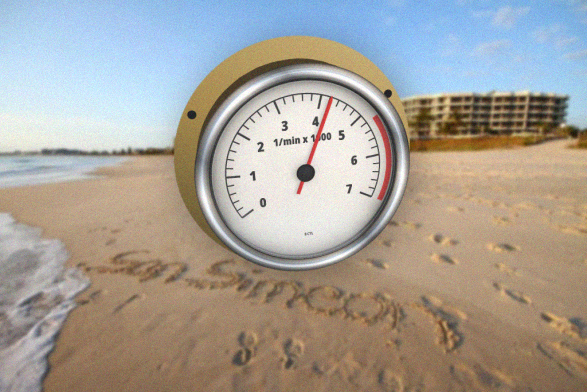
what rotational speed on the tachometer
4200 rpm
